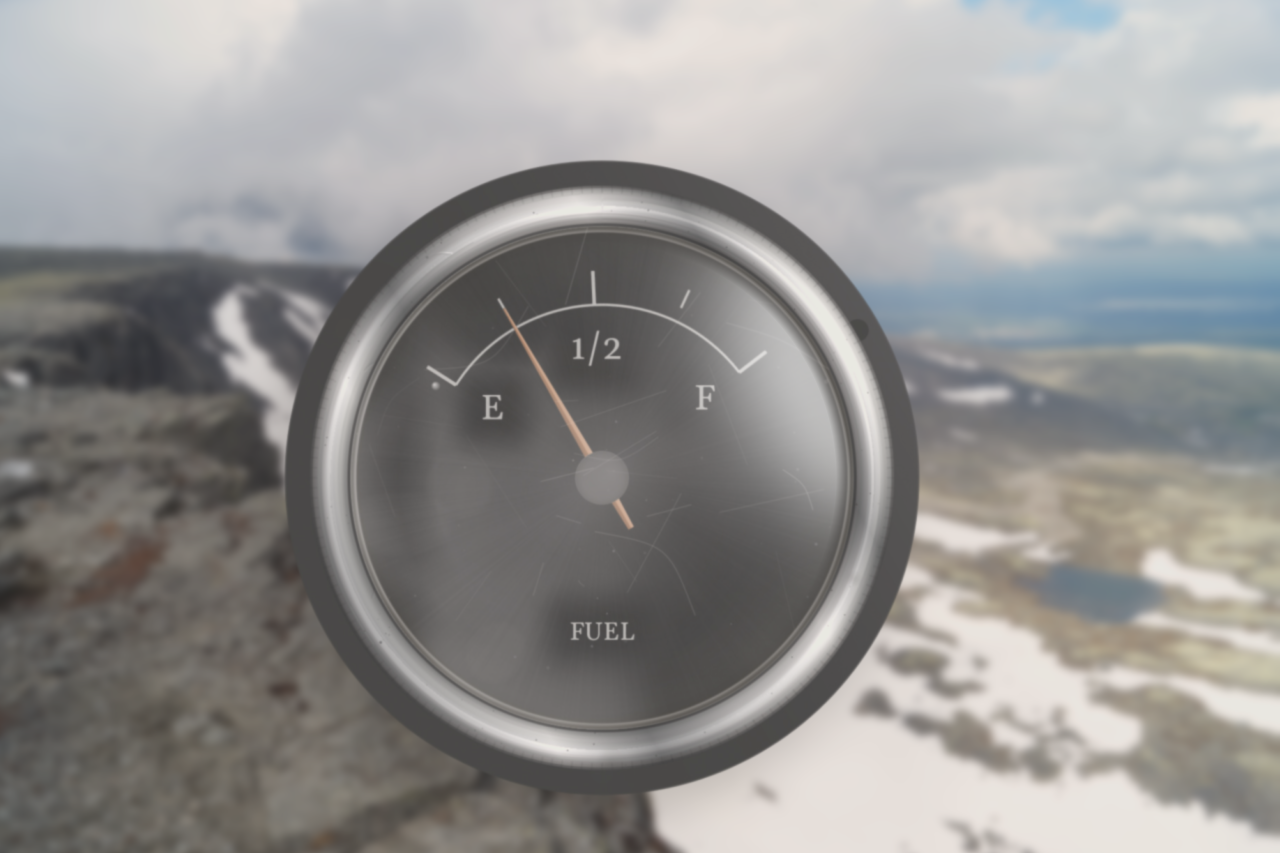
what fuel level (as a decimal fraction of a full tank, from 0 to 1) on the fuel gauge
0.25
